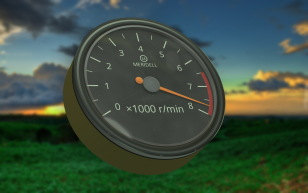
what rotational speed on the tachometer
7750 rpm
